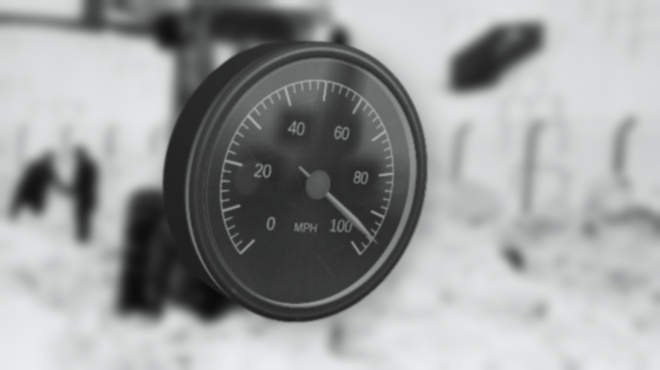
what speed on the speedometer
96 mph
